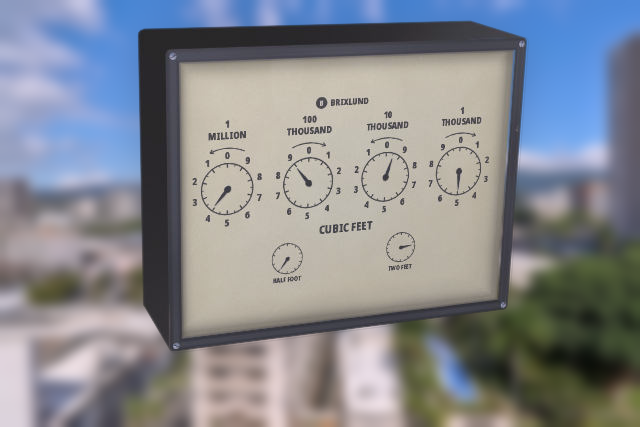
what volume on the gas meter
389500 ft³
